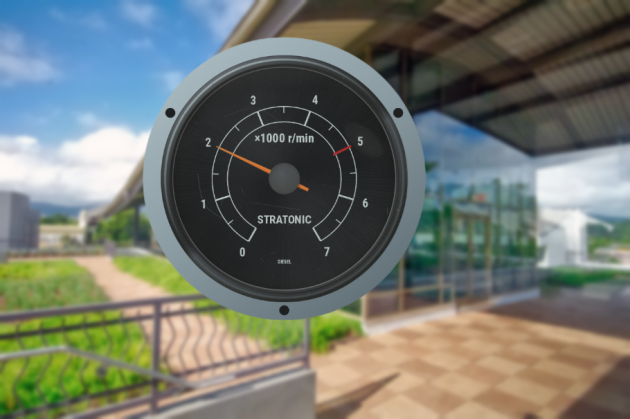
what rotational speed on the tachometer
2000 rpm
